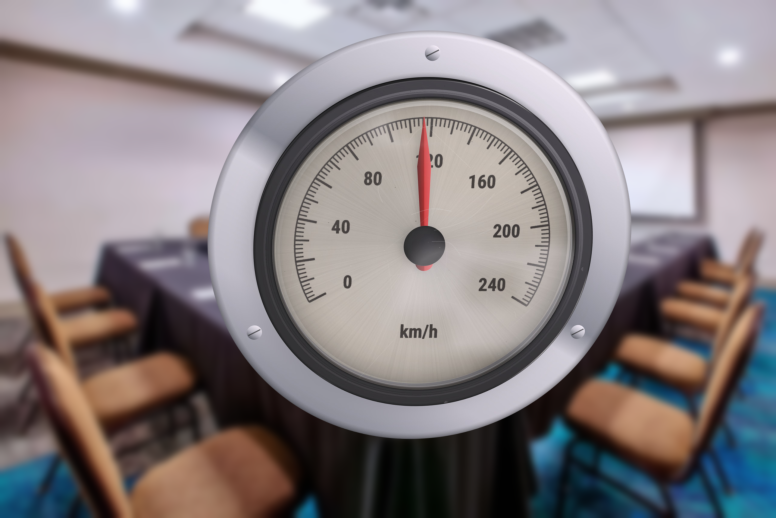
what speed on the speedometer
116 km/h
